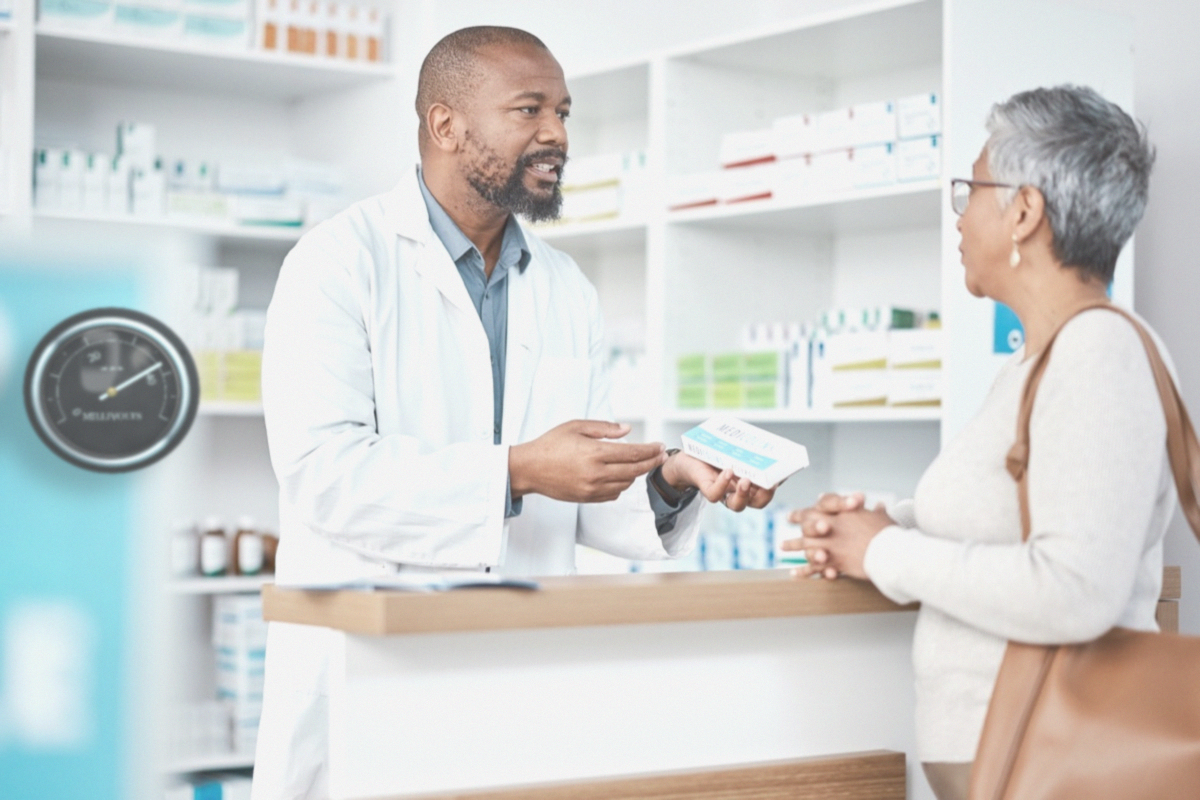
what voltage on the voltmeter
37.5 mV
